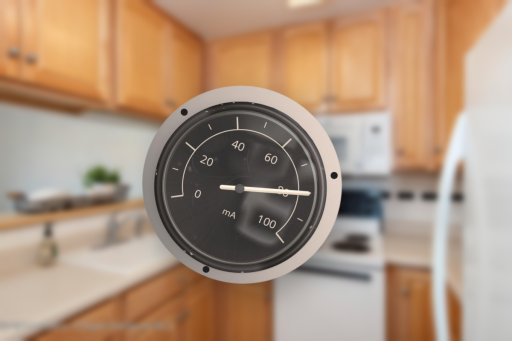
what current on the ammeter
80 mA
